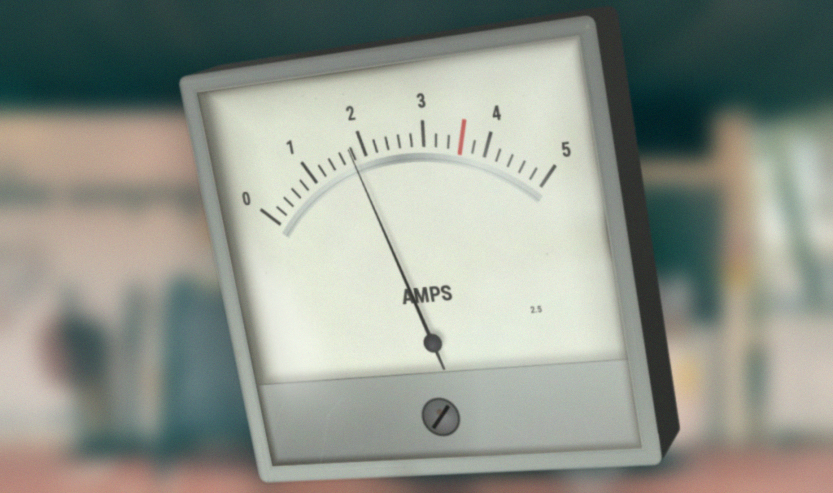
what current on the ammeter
1.8 A
